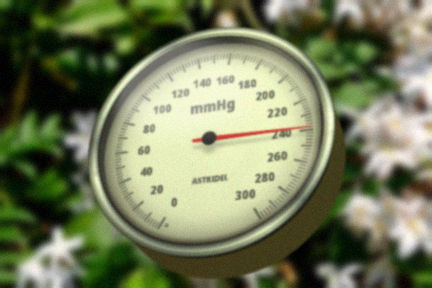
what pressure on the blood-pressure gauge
240 mmHg
